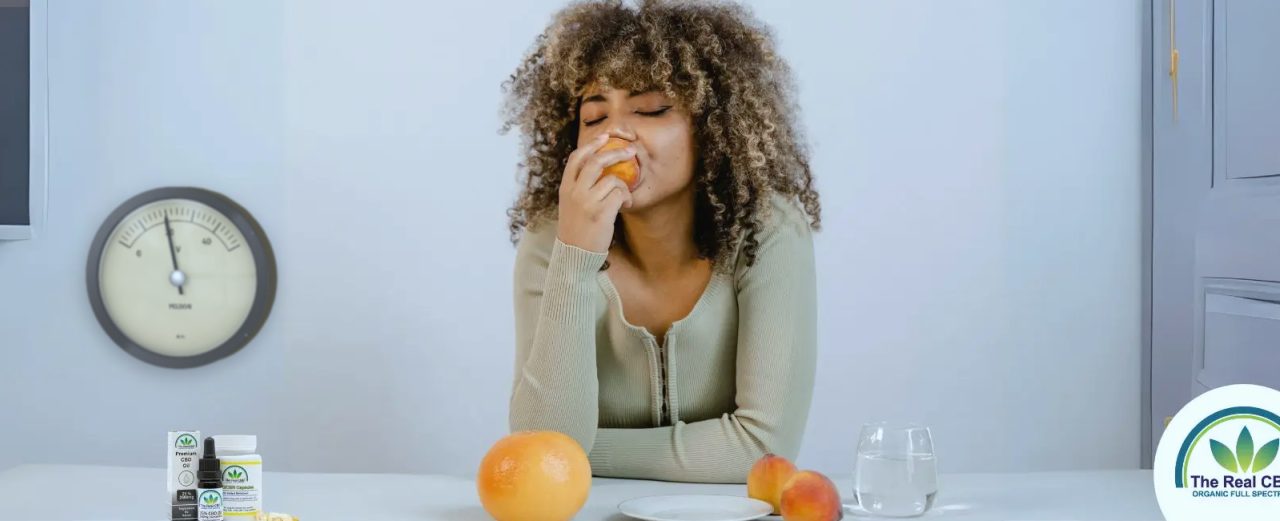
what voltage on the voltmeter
20 V
